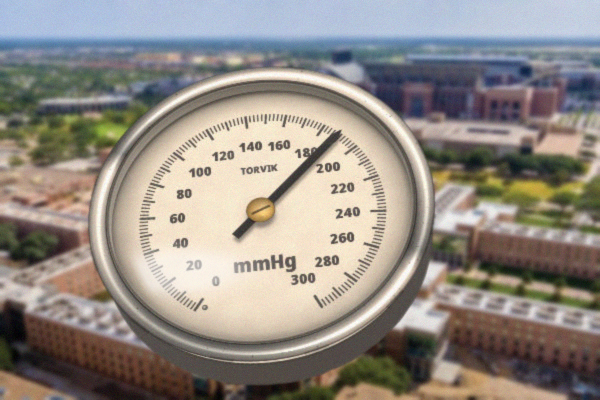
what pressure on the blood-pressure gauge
190 mmHg
